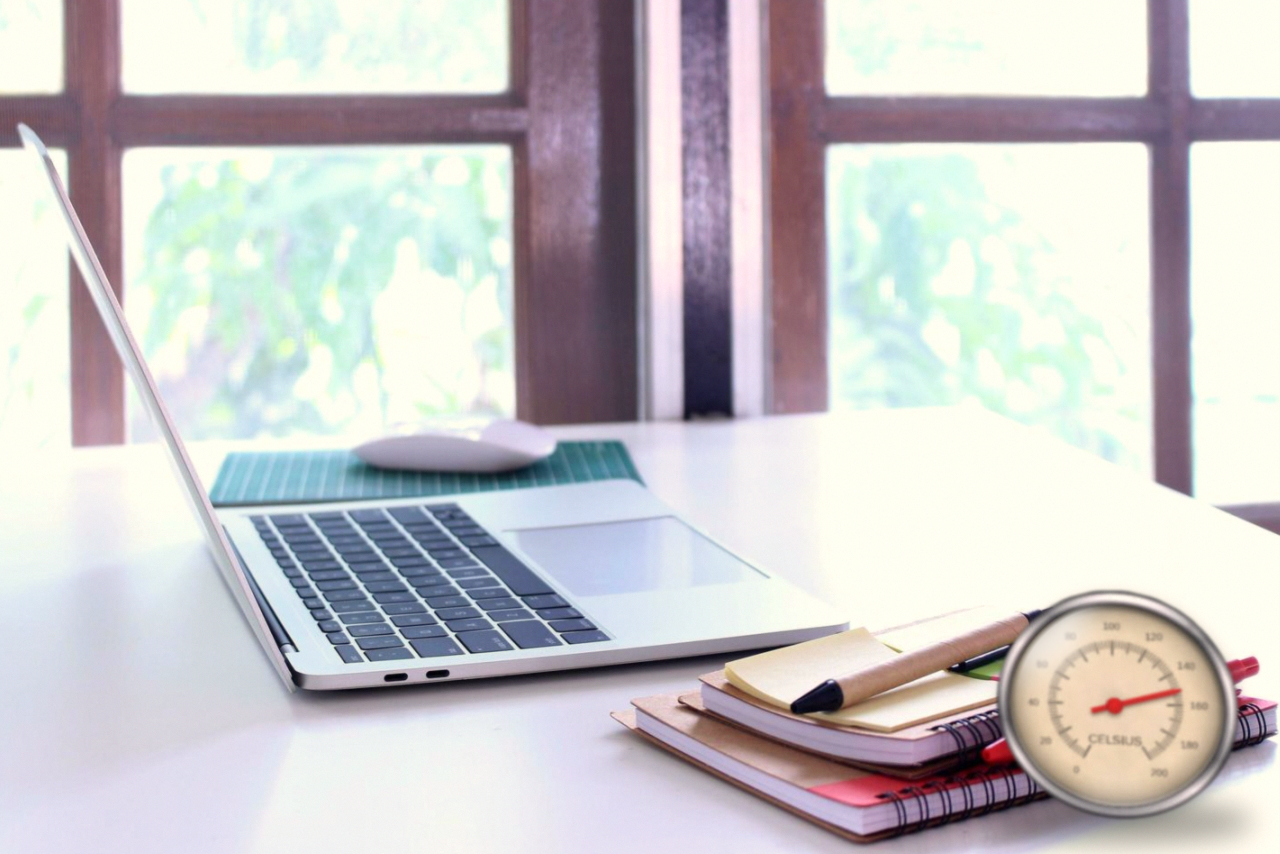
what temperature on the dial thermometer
150 °C
